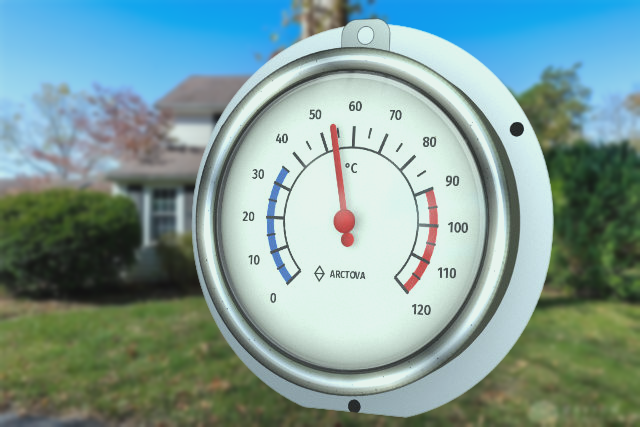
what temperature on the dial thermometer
55 °C
